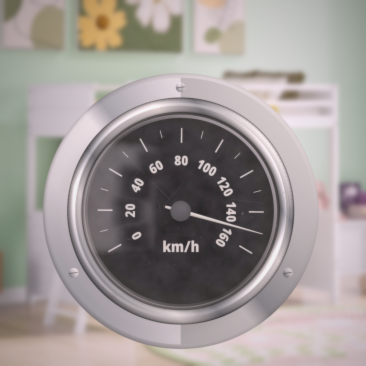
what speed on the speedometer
150 km/h
